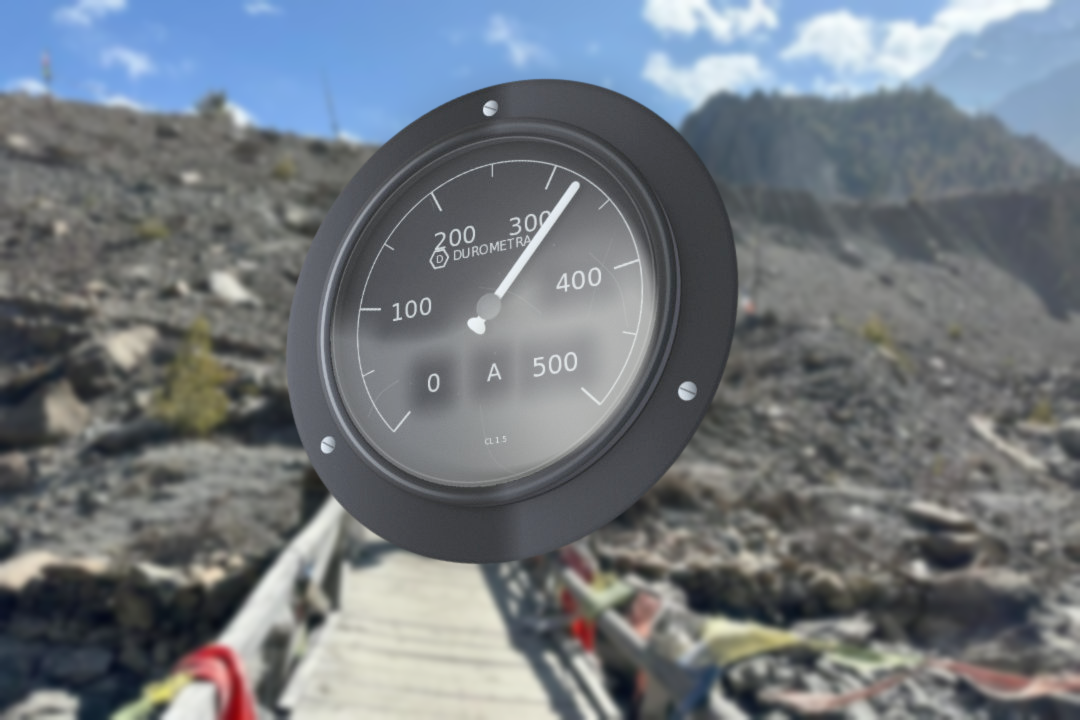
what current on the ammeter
325 A
